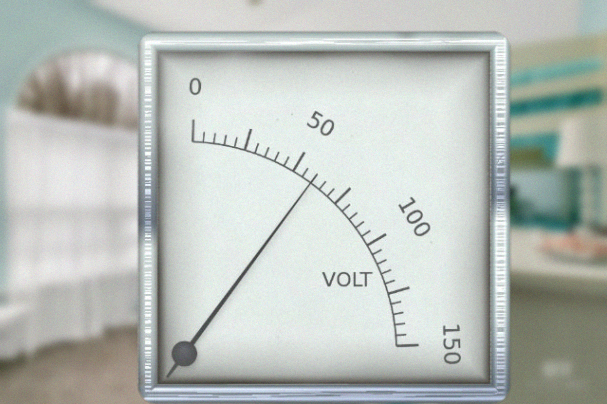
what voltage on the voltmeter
60 V
